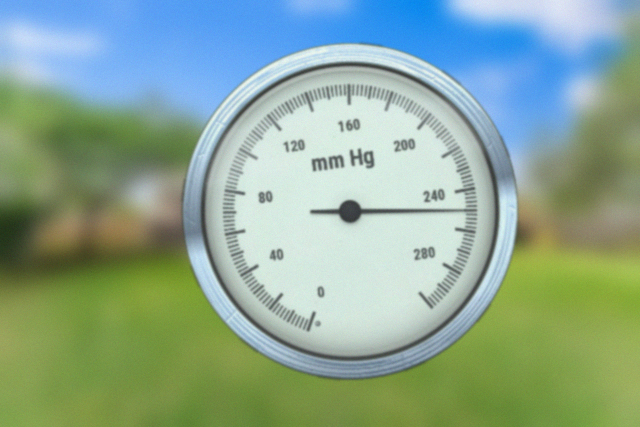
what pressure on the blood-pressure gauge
250 mmHg
